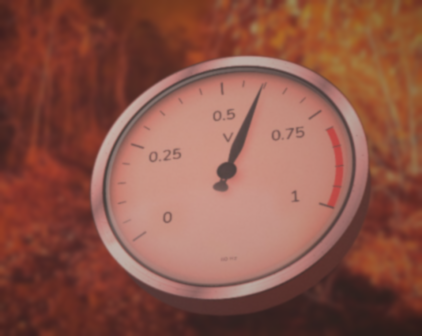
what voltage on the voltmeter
0.6 V
